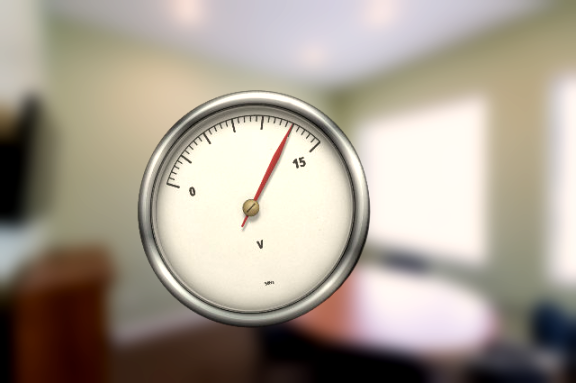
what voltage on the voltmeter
12.5 V
